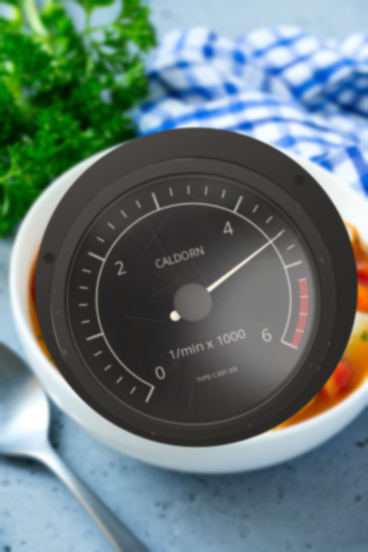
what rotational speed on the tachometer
4600 rpm
